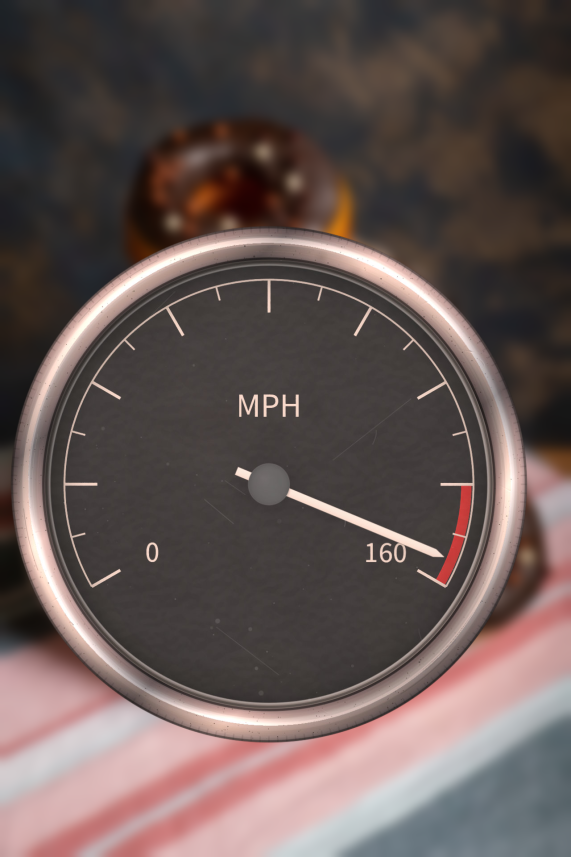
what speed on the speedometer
155 mph
